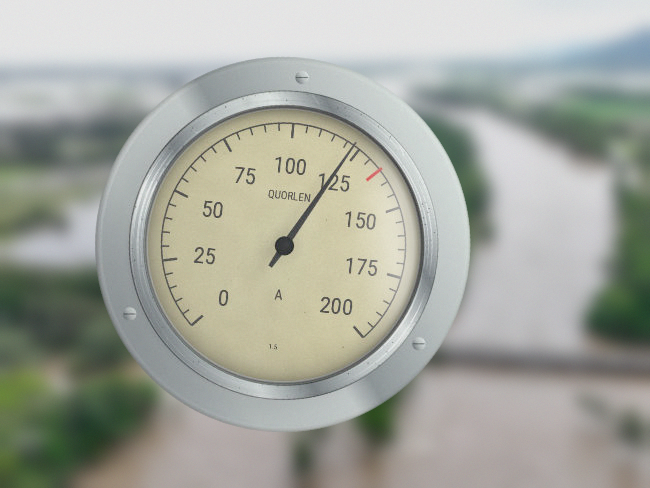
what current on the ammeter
122.5 A
